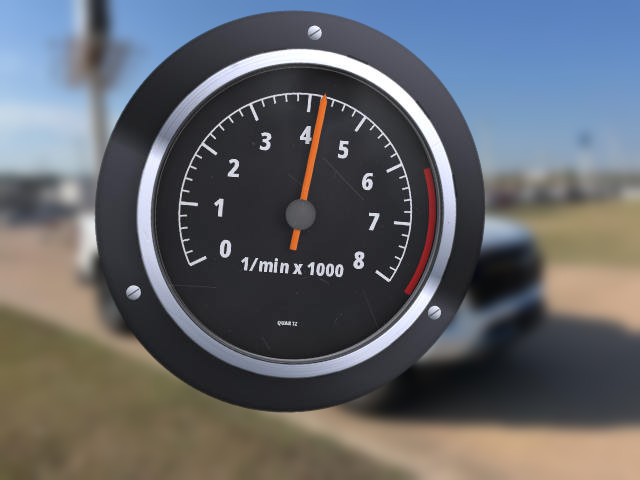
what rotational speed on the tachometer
4200 rpm
